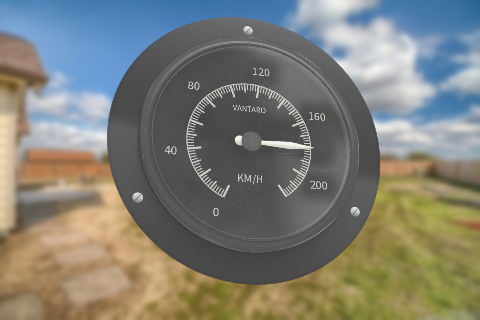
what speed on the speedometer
180 km/h
